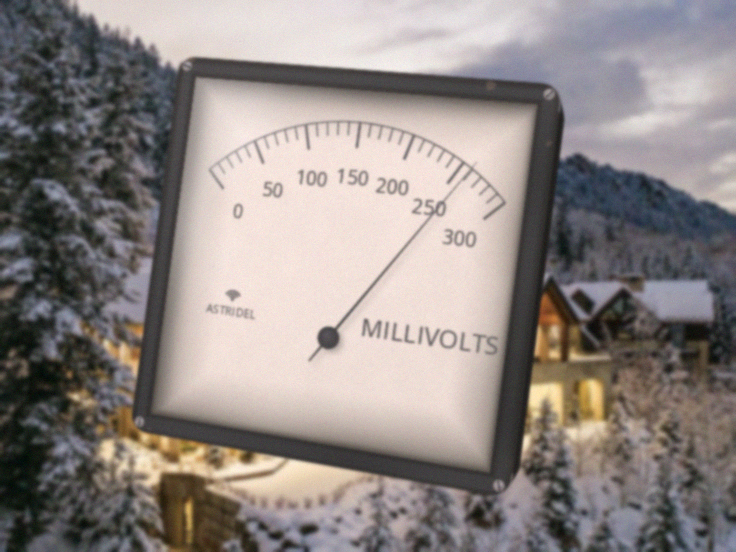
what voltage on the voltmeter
260 mV
